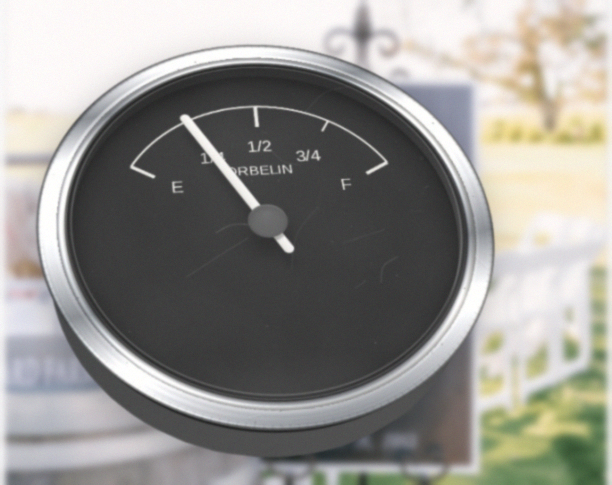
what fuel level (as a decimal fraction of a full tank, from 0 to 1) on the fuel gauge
0.25
